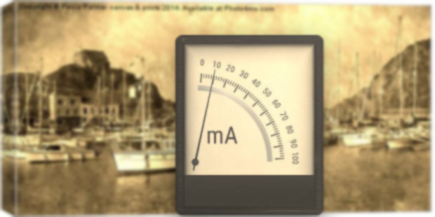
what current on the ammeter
10 mA
